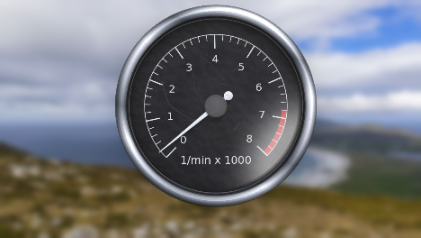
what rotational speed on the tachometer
200 rpm
